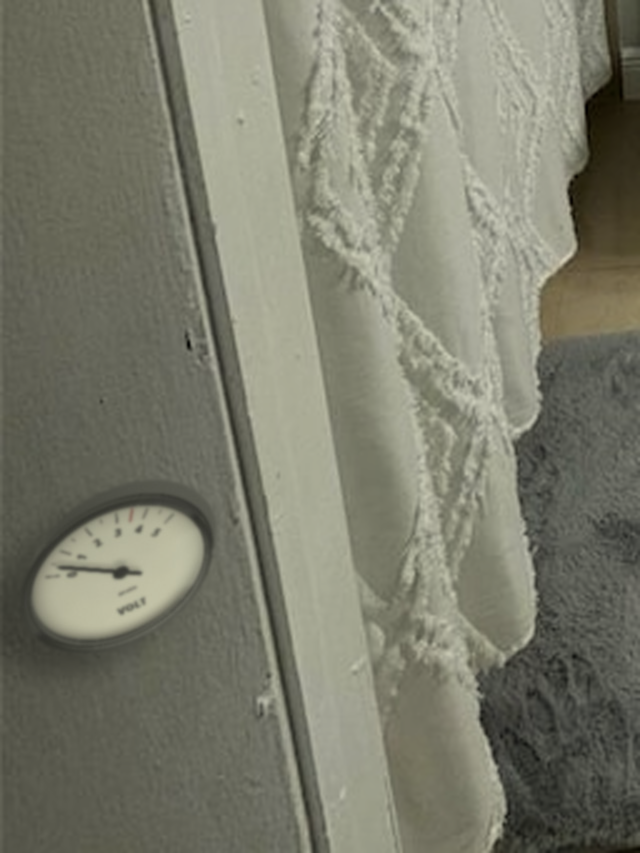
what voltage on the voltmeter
0.5 V
